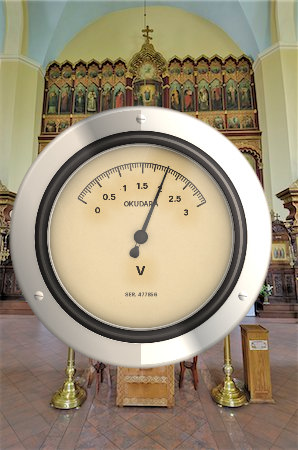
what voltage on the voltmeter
2 V
